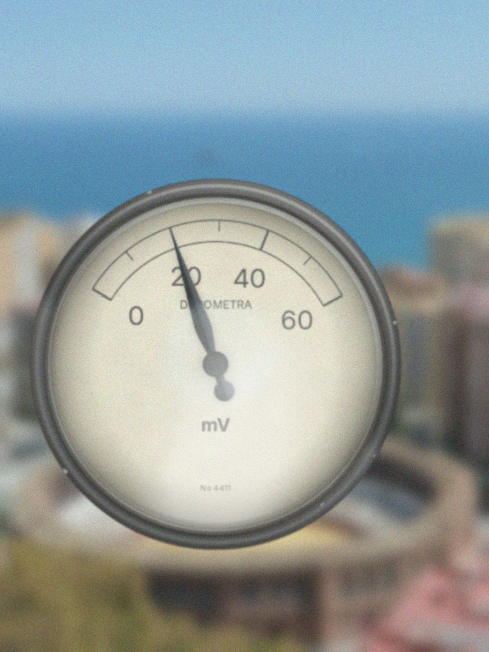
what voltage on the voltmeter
20 mV
